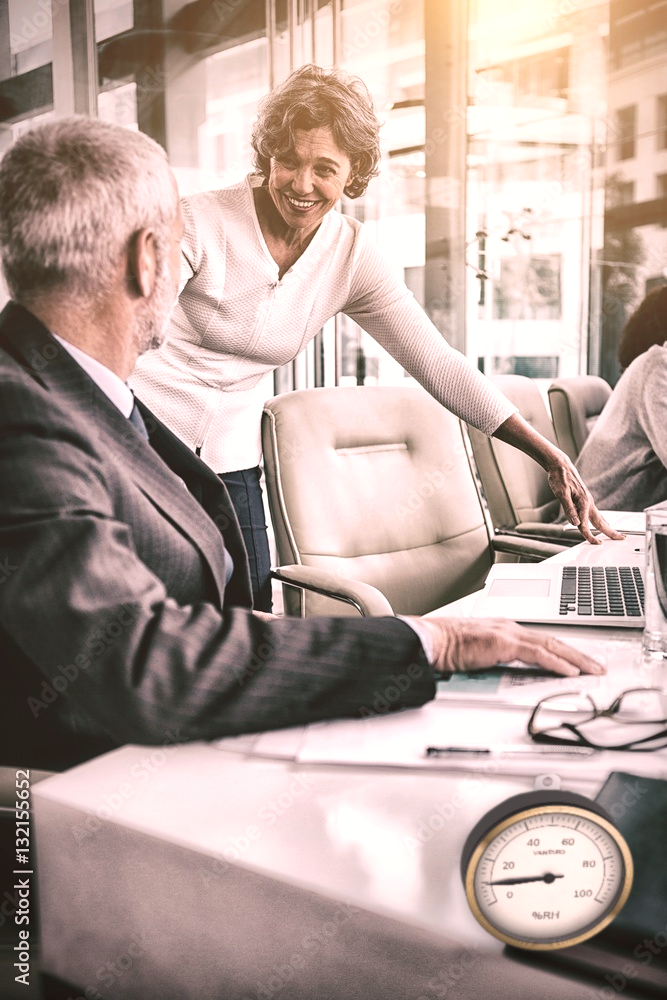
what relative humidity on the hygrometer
10 %
